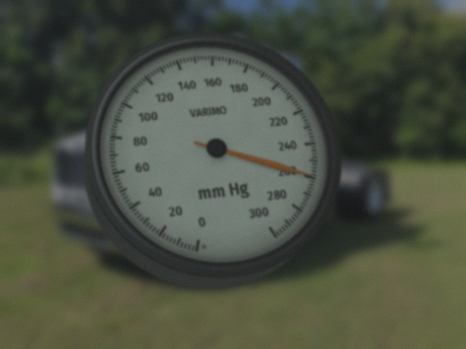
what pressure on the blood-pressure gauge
260 mmHg
